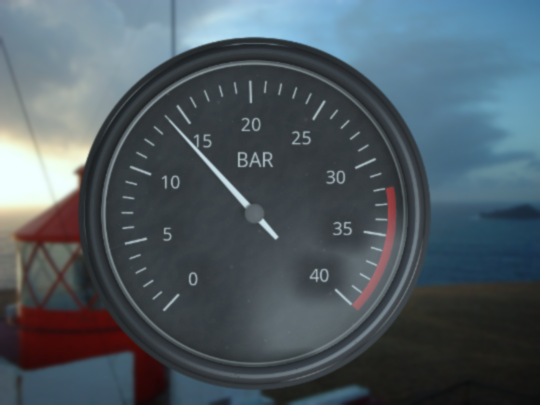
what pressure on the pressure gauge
14 bar
